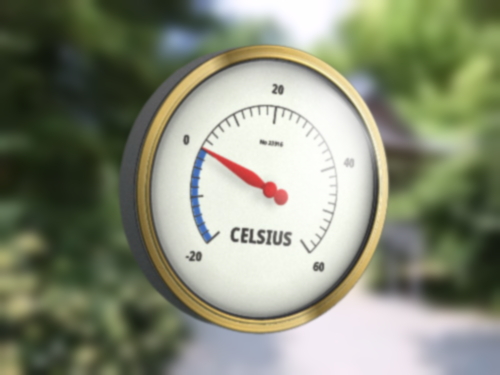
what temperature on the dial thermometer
0 °C
